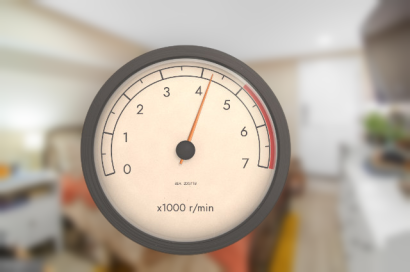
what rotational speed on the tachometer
4250 rpm
